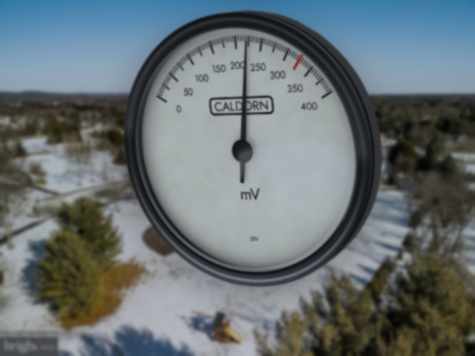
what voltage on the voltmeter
225 mV
